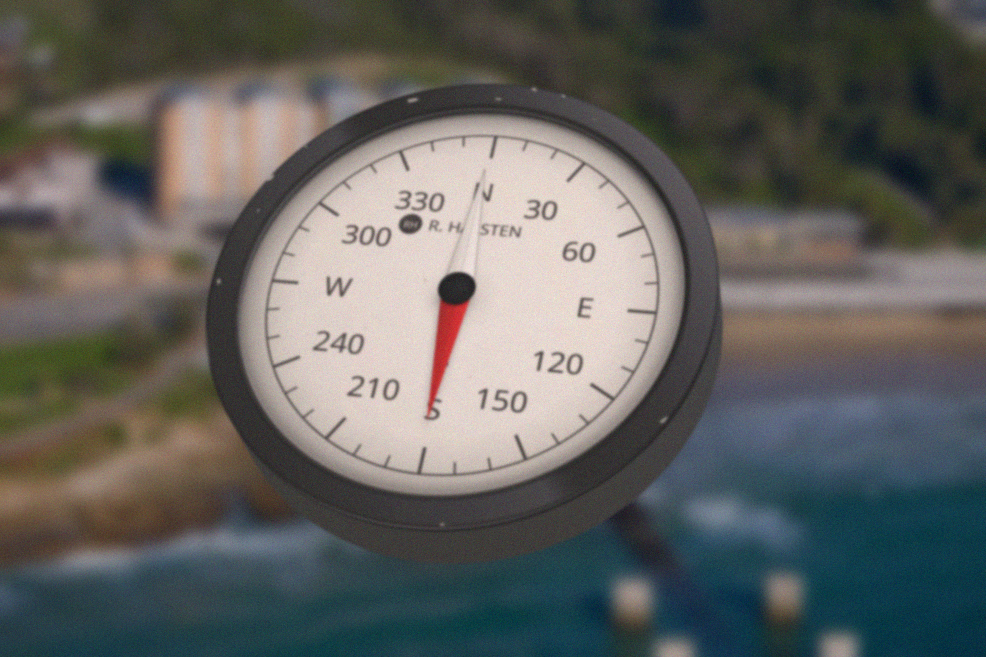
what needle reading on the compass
180 °
